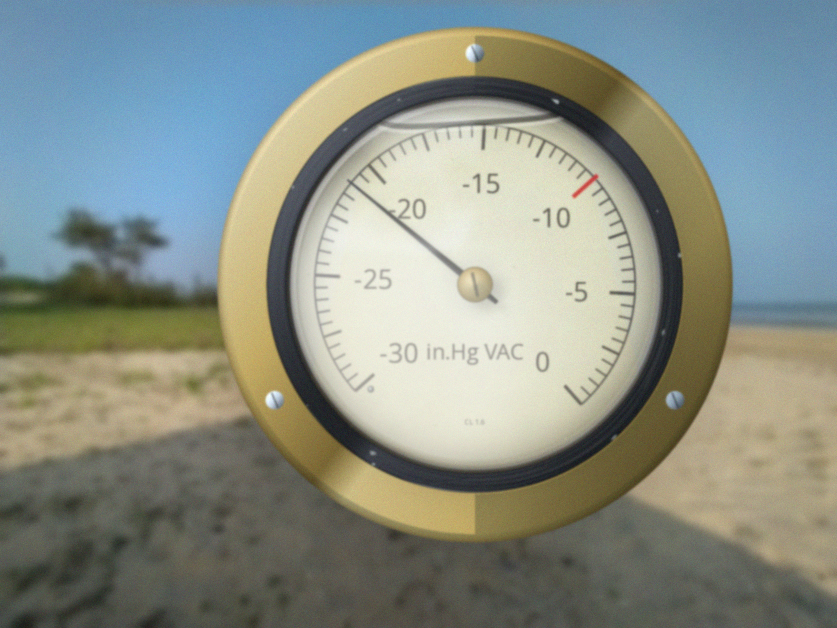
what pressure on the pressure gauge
-21 inHg
